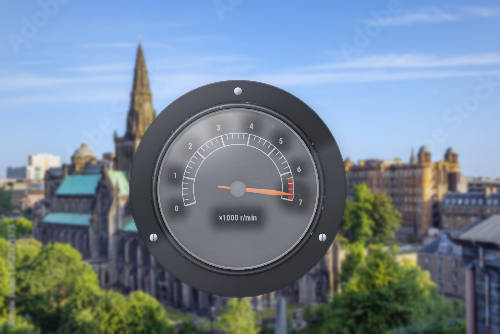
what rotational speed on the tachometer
6800 rpm
